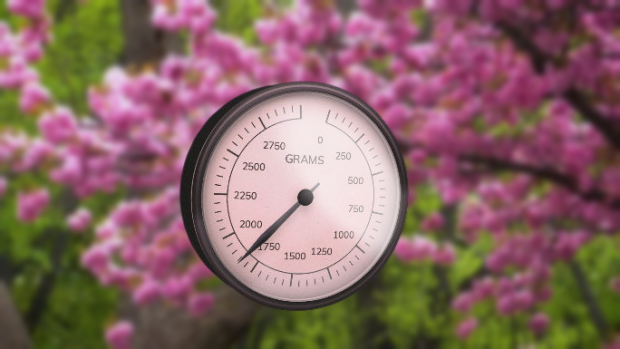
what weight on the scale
1850 g
